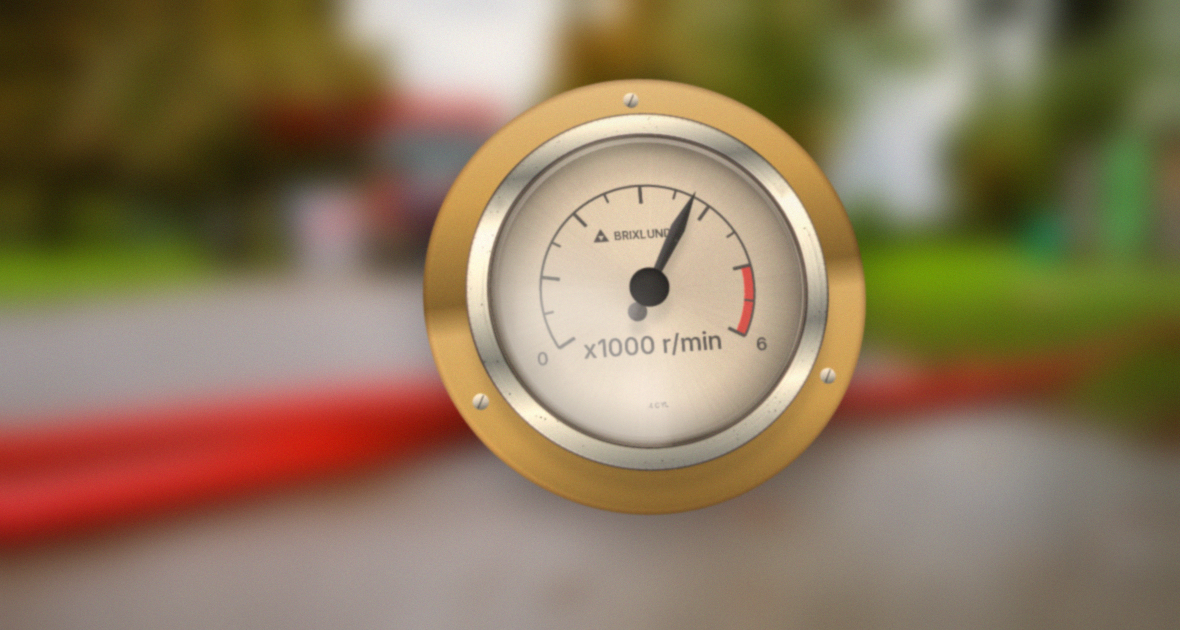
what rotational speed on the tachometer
3750 rpm
